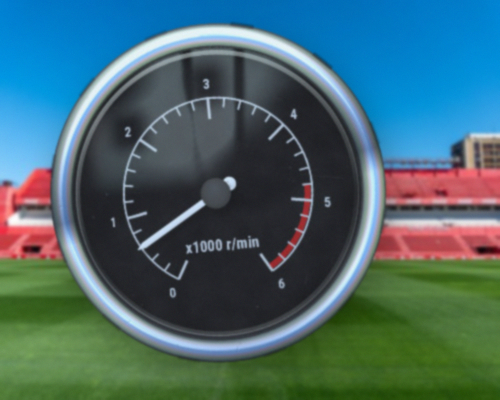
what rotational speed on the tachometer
600 rpm
